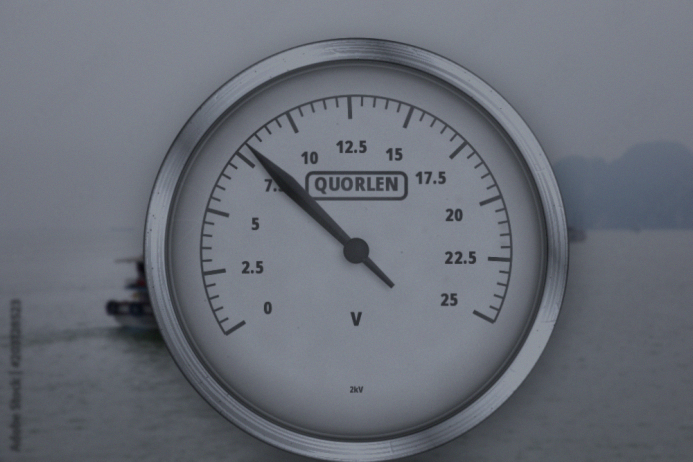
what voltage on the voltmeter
8 V
